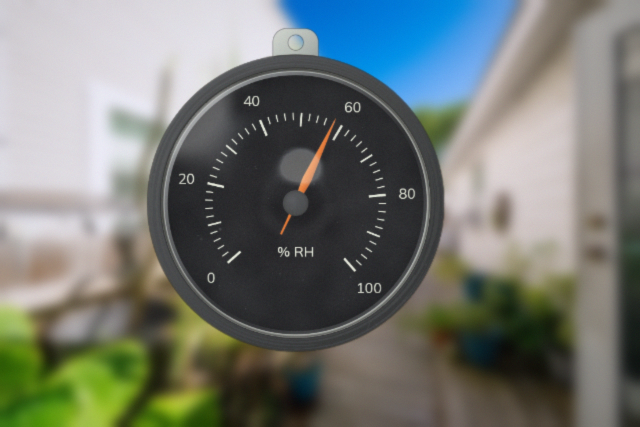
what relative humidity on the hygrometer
58 %
